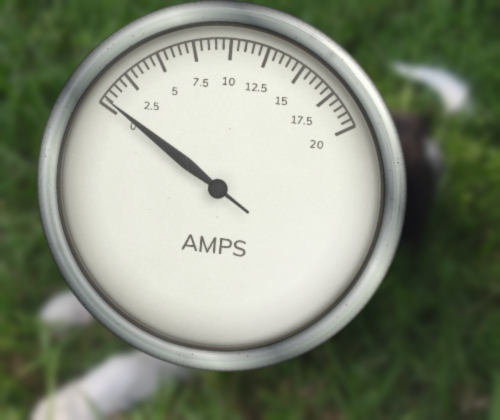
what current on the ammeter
0.5 A
